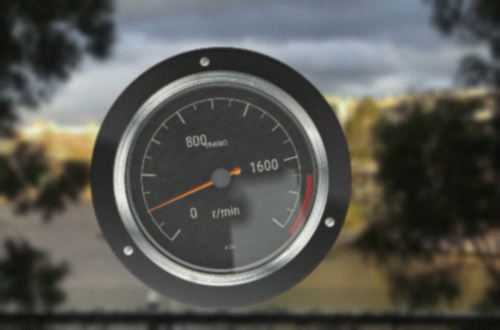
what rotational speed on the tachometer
200 rpm
